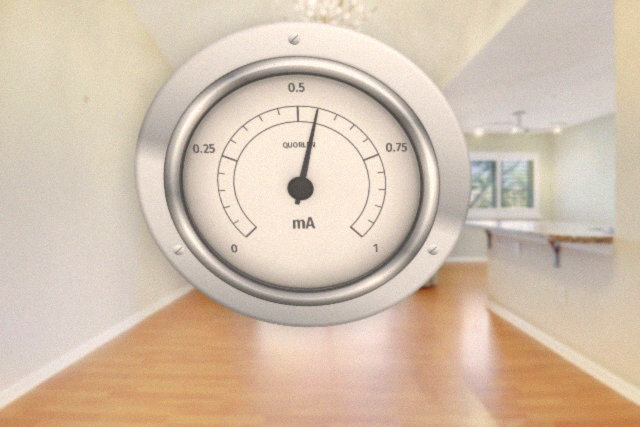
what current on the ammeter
0.55 mA
